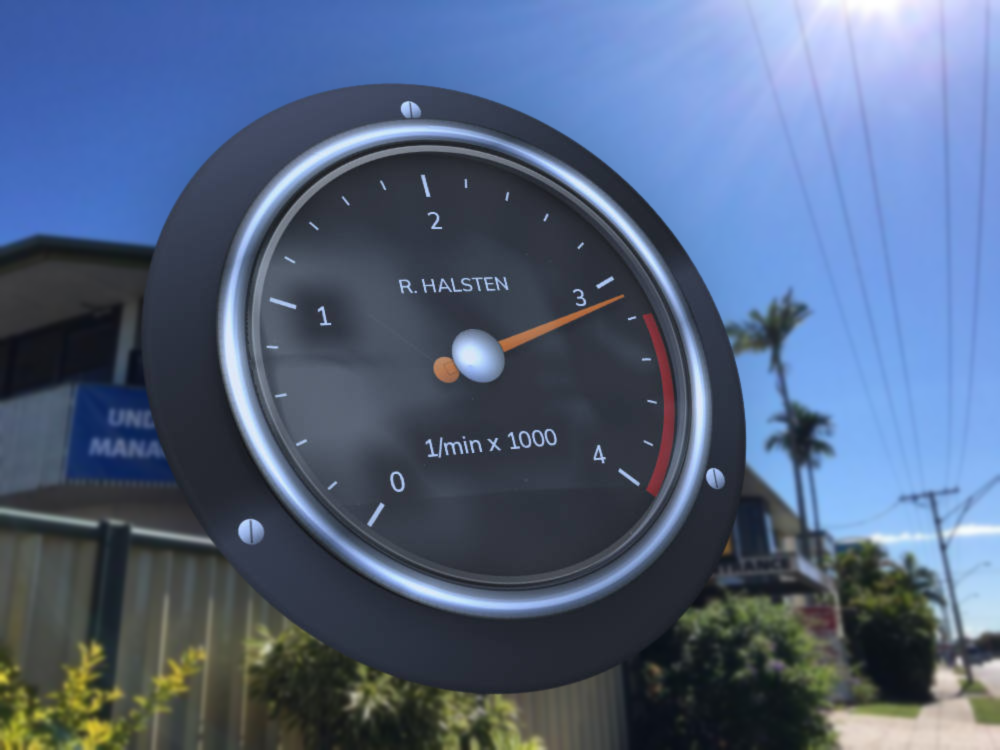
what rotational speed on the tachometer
3100 rpm
